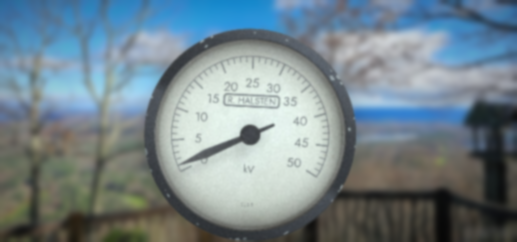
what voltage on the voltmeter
1 kV
